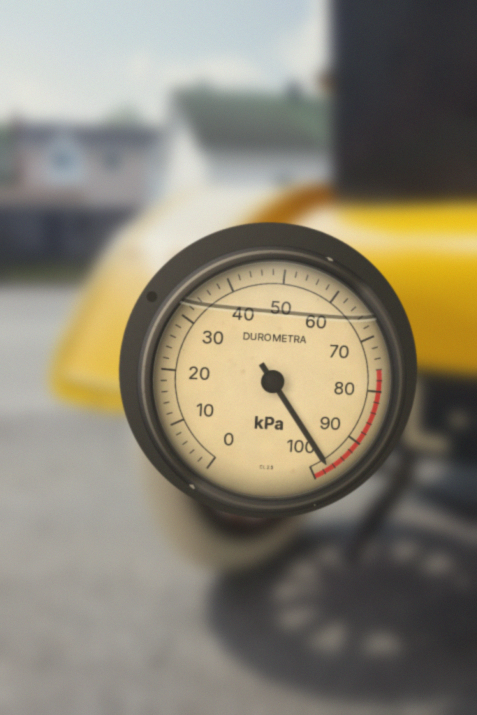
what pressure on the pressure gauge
97 kPa
